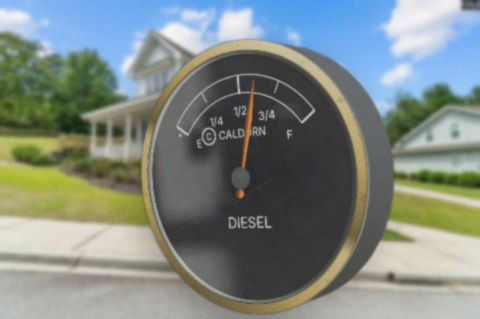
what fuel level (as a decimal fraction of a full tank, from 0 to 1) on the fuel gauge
0.625
